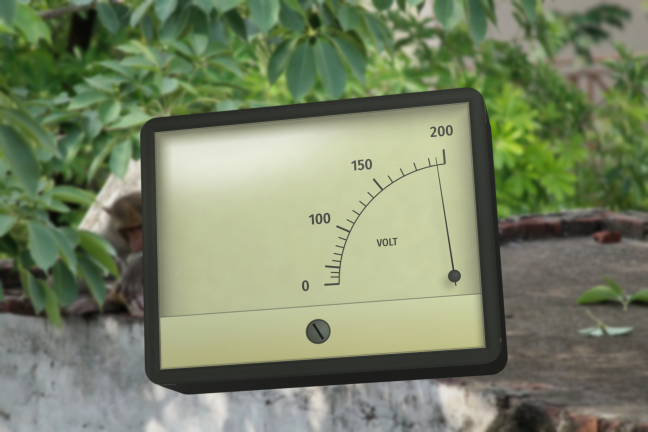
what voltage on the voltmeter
195 V
